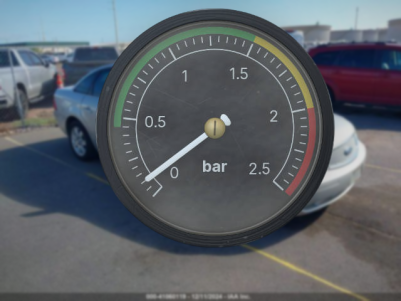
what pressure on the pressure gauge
0.1 bar
